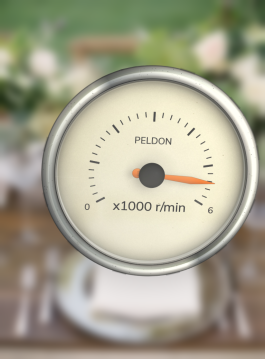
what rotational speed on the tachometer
5400 rpm
